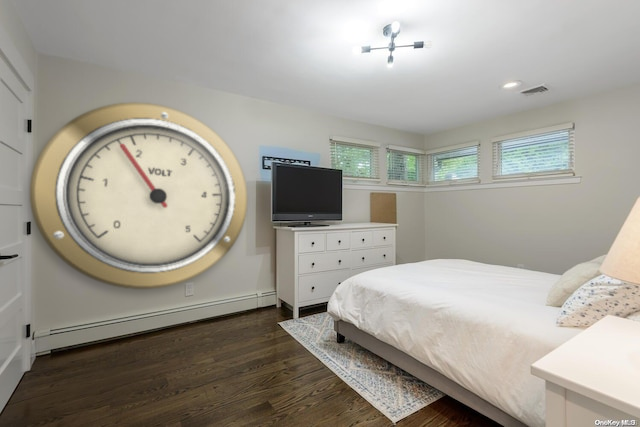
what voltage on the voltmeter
1.8 V
